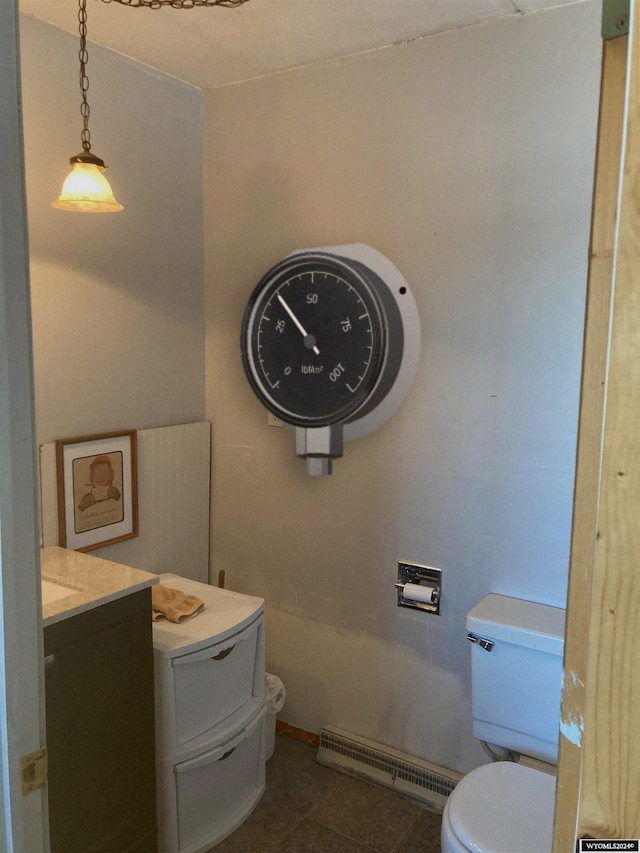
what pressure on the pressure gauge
35 psi
